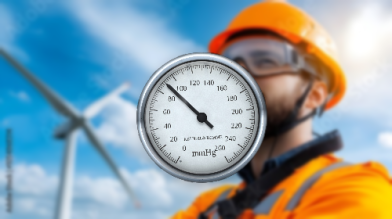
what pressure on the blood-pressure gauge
90 mmHg
